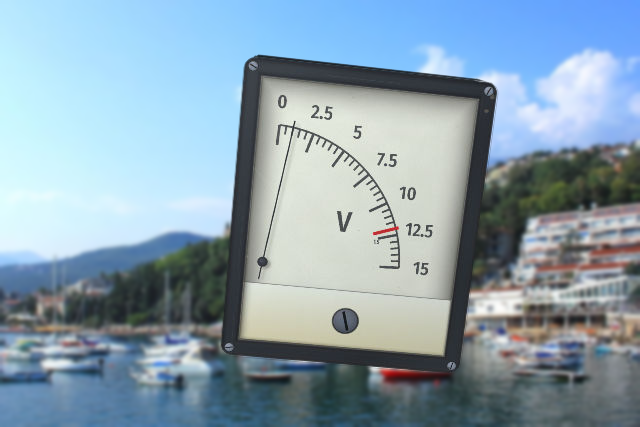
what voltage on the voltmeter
1 V
